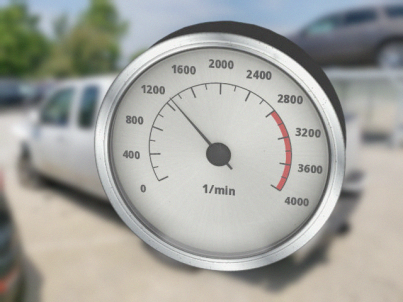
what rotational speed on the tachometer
1300 rpm
